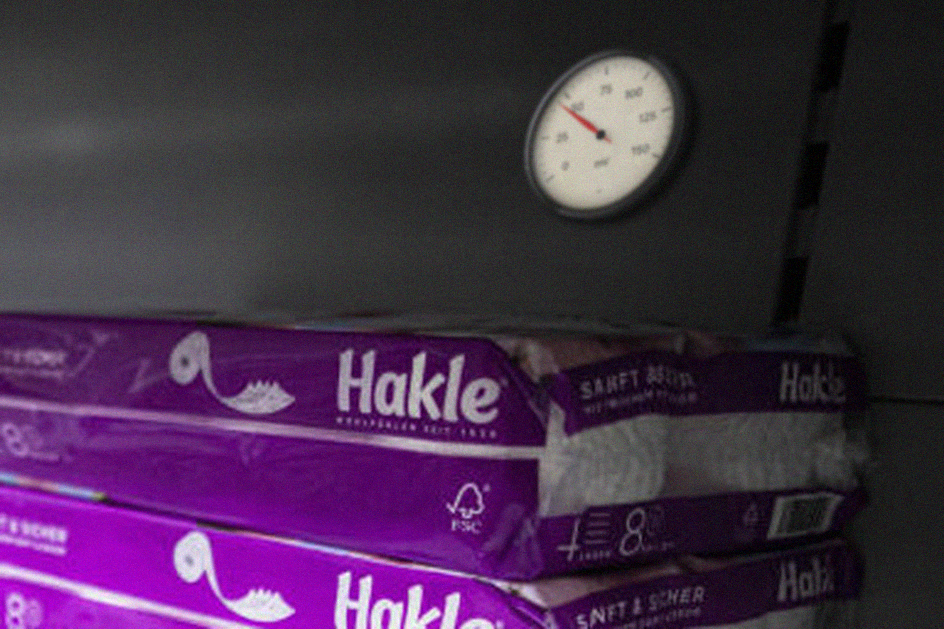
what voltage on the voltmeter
45 mV
